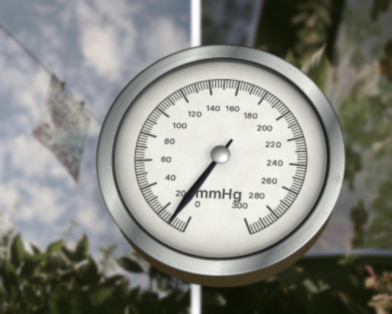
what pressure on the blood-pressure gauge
10 mmHg
